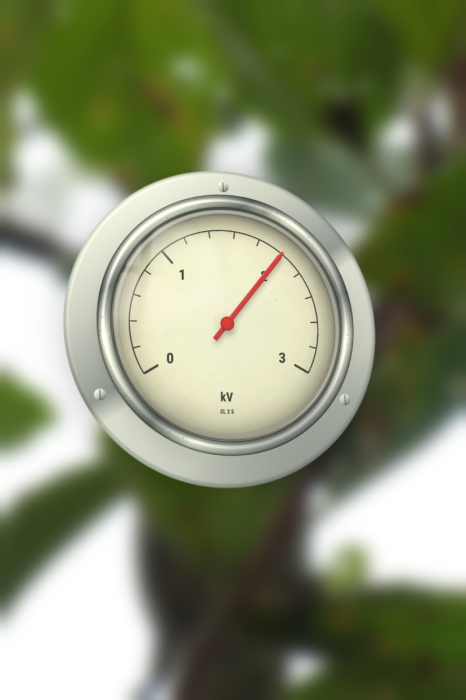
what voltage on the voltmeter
2 kV
